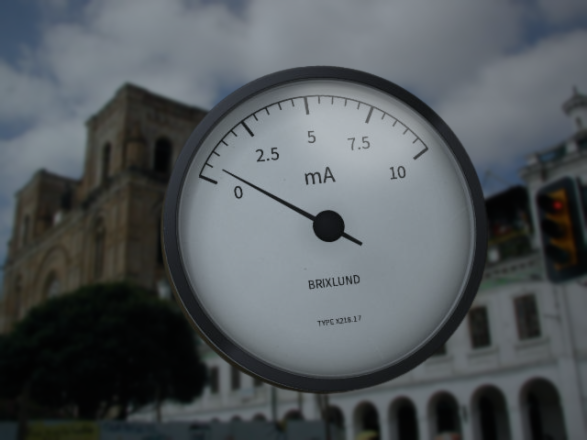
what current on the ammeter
0.5 mA
